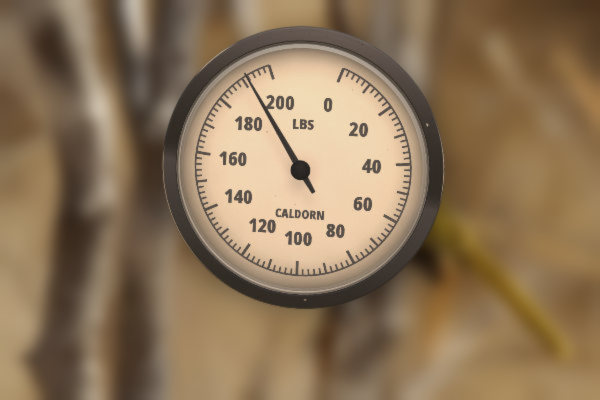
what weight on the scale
192 lb
